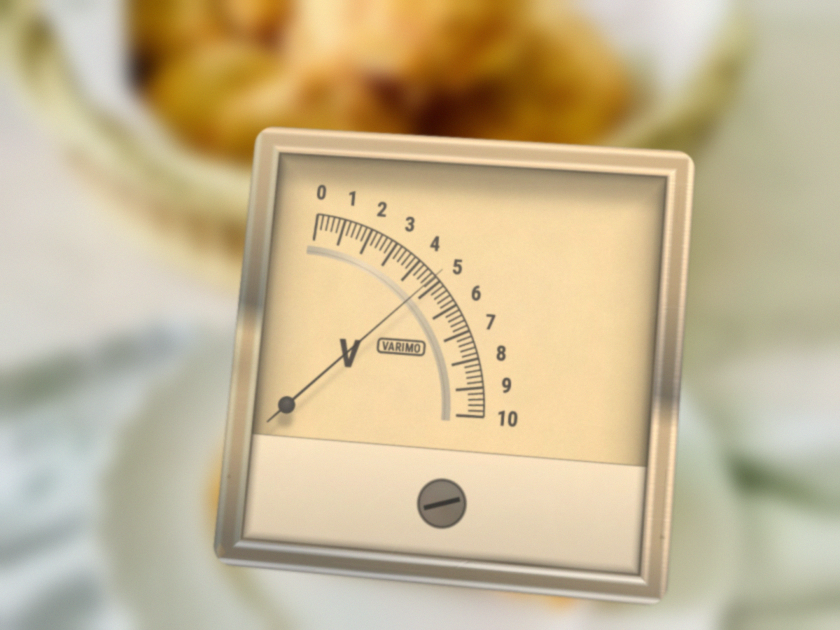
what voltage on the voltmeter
4.8 V
